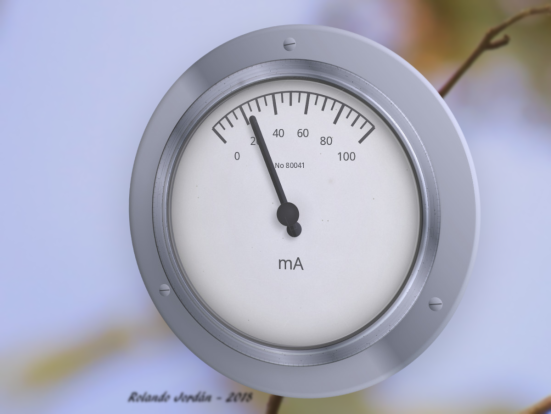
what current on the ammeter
25 mA
